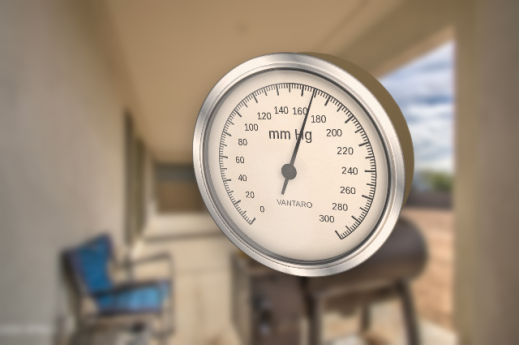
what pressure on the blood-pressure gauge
170 mmHg
